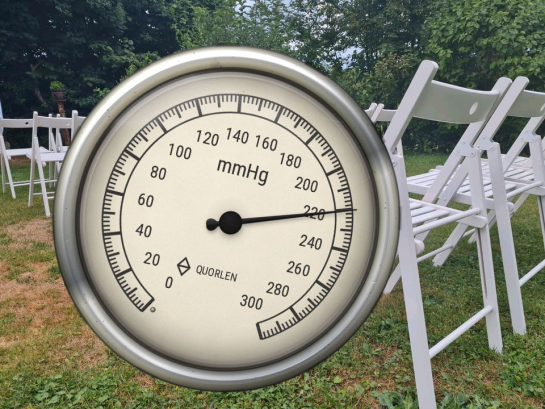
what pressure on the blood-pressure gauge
220 mmHg
